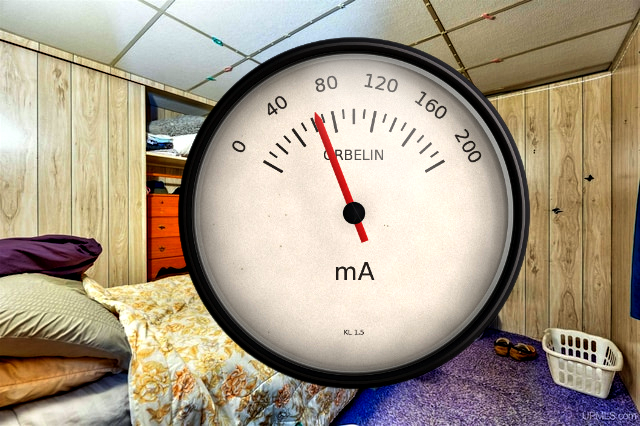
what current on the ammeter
65 mA
